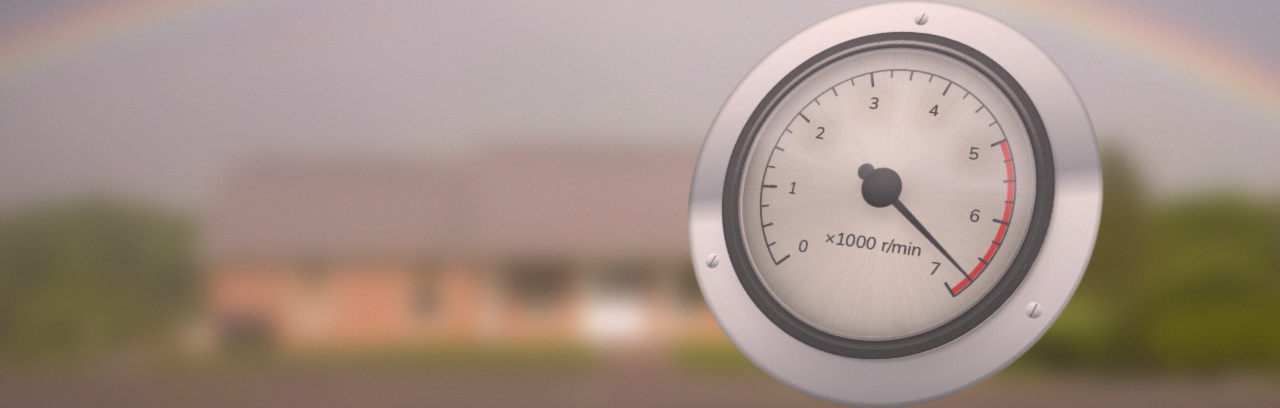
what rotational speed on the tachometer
6750 rpm
